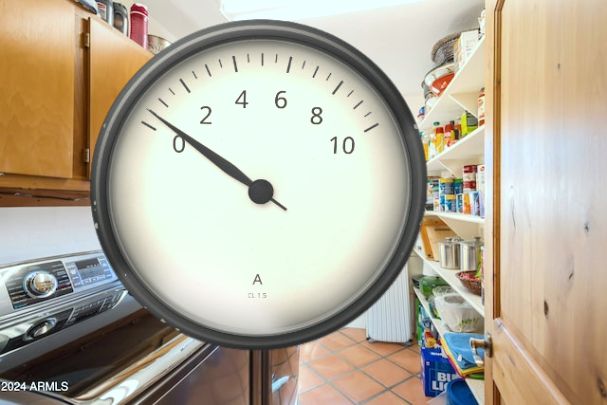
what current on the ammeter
0.5 A
